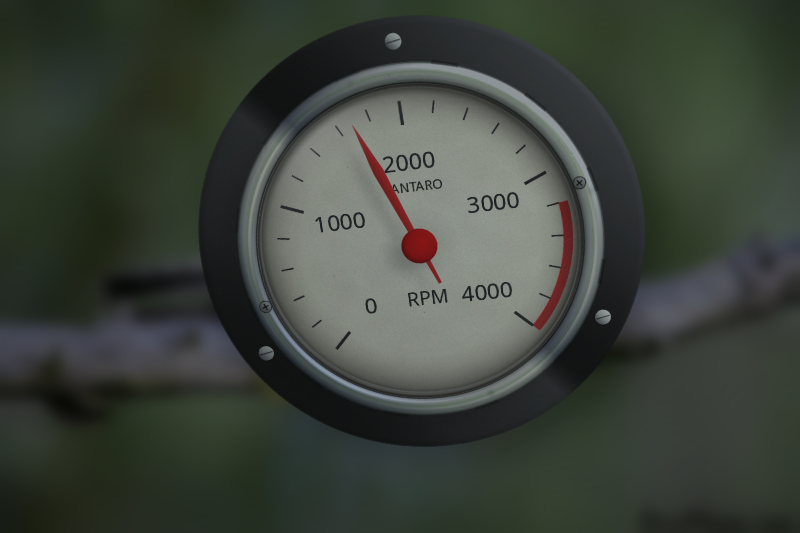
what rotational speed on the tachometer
1700 rpm
